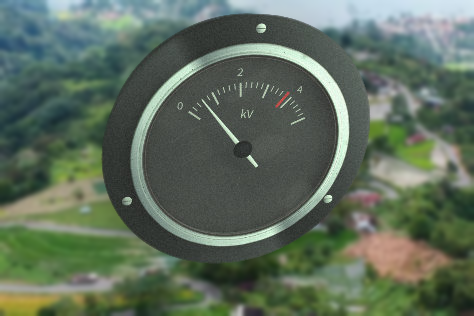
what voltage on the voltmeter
0.6 kV
